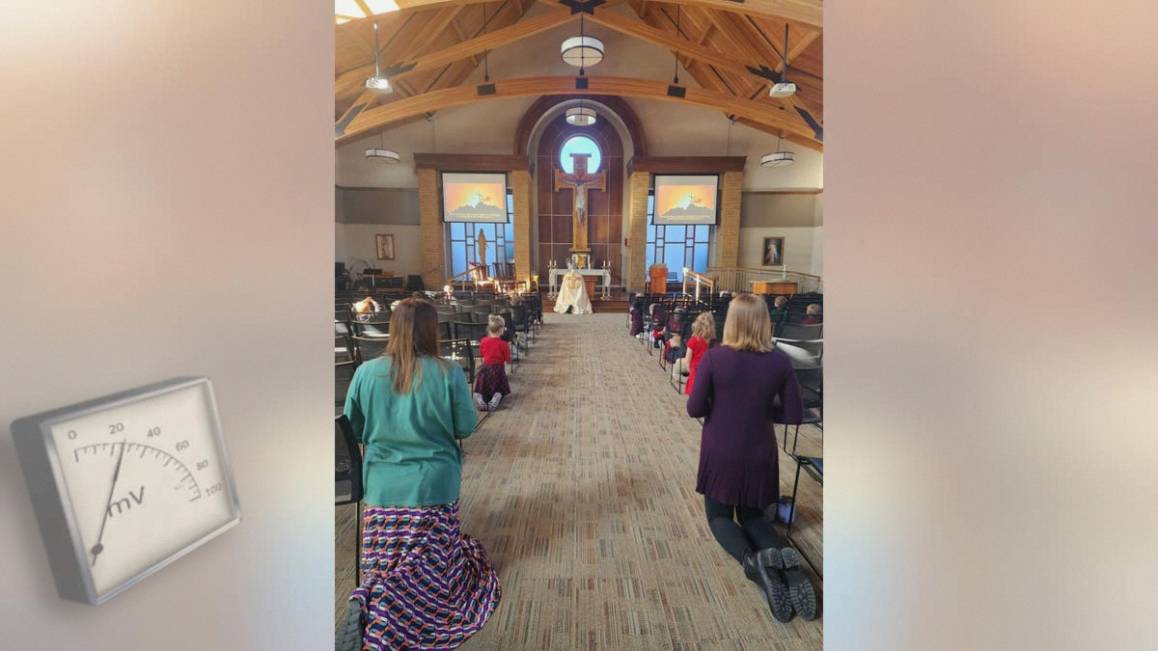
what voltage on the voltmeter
25 mV
